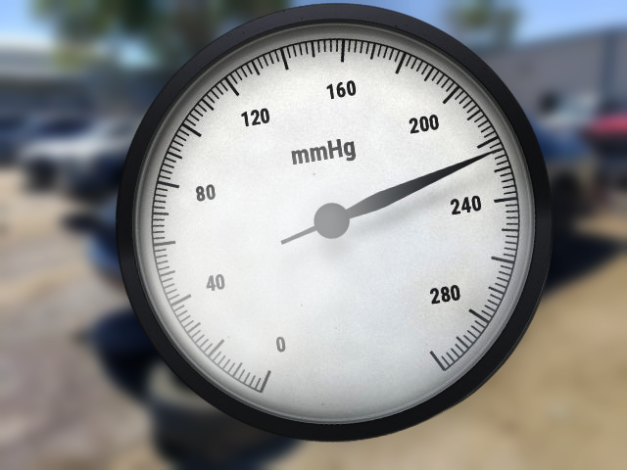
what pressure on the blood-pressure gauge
224 mmHg
